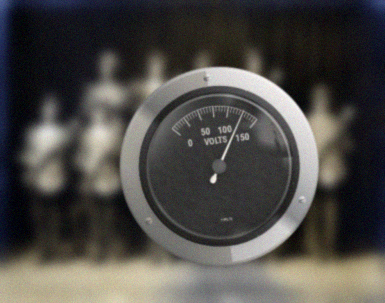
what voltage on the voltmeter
125 V
